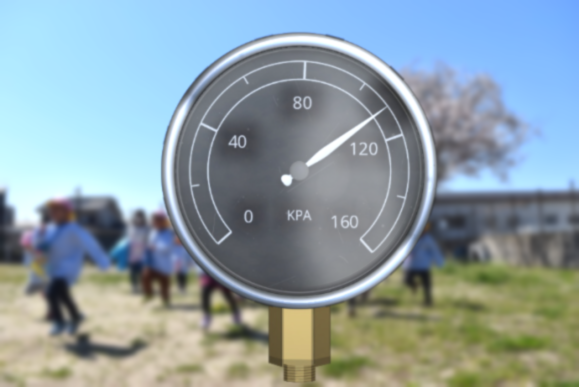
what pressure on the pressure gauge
110 kPa
